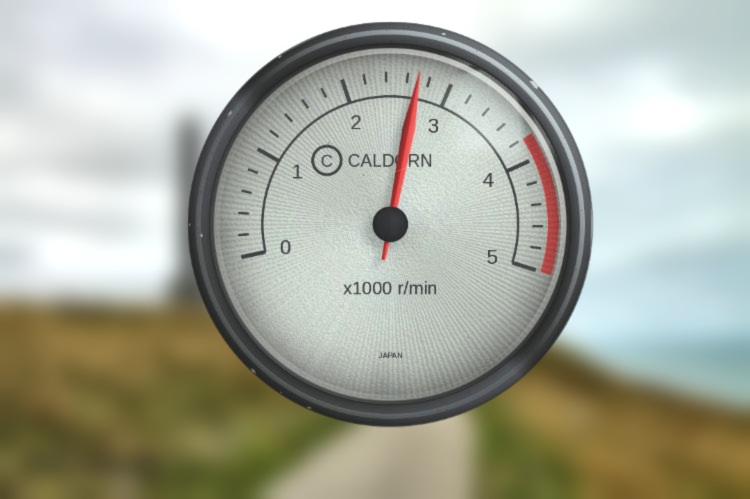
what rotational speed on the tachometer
2700 rpm
